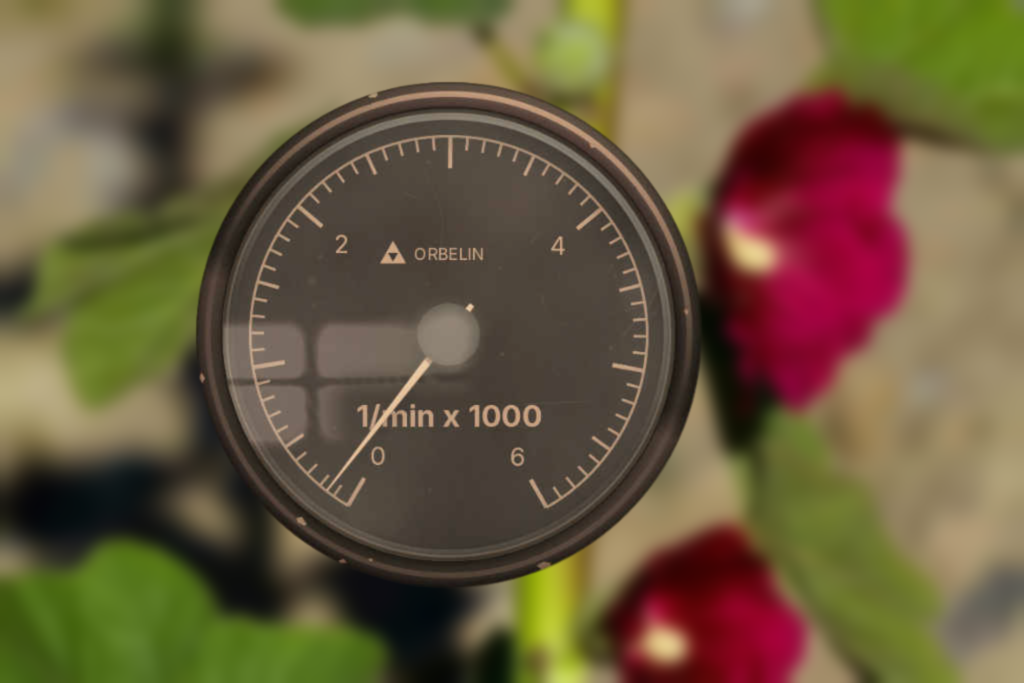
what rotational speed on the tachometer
150 rpm
